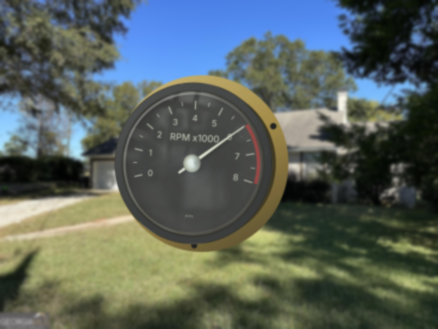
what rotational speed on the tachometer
6000 rpm
